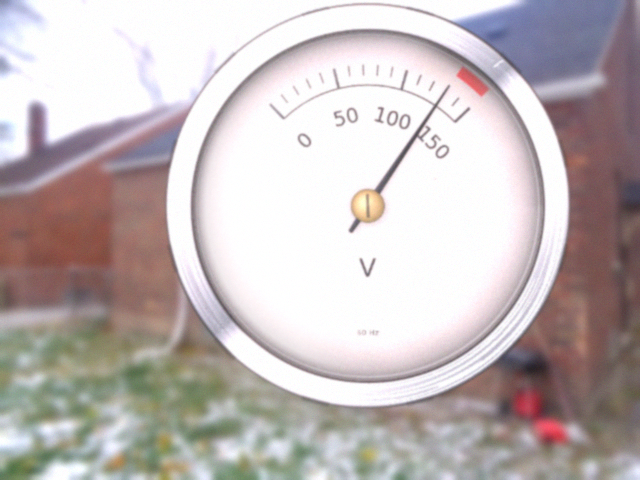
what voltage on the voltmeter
130 V
